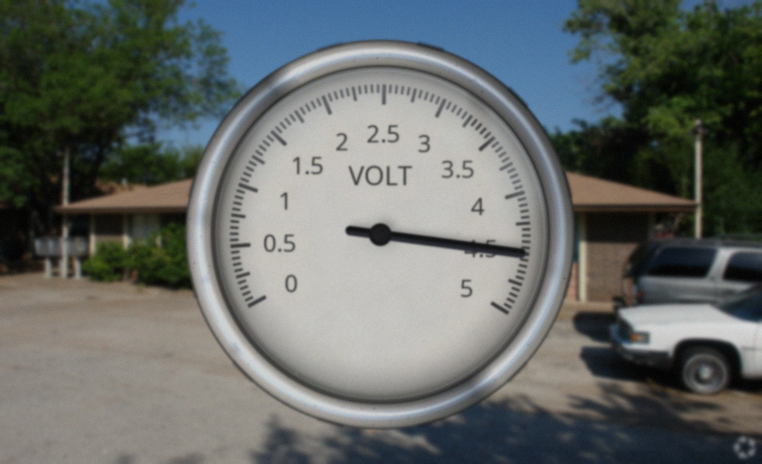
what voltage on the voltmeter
4.5 V
